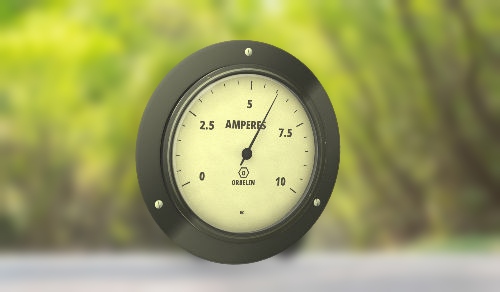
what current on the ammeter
6 A
